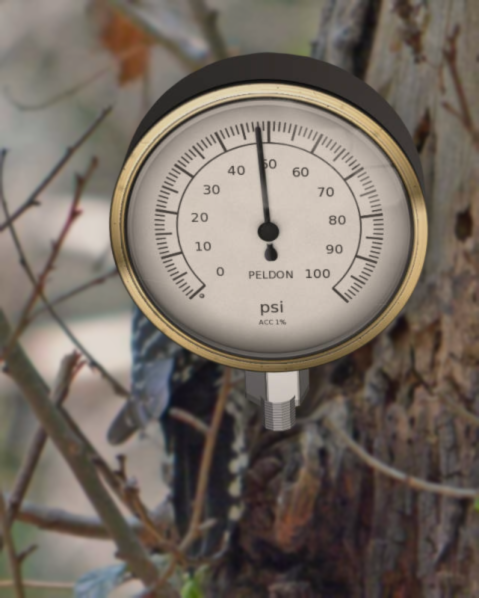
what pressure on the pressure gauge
48 psi
